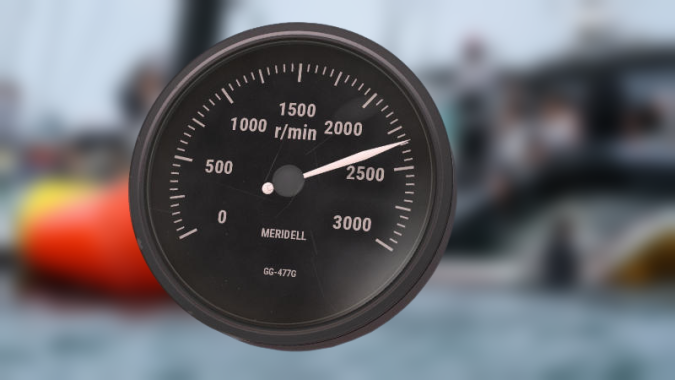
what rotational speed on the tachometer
2350 rpm
